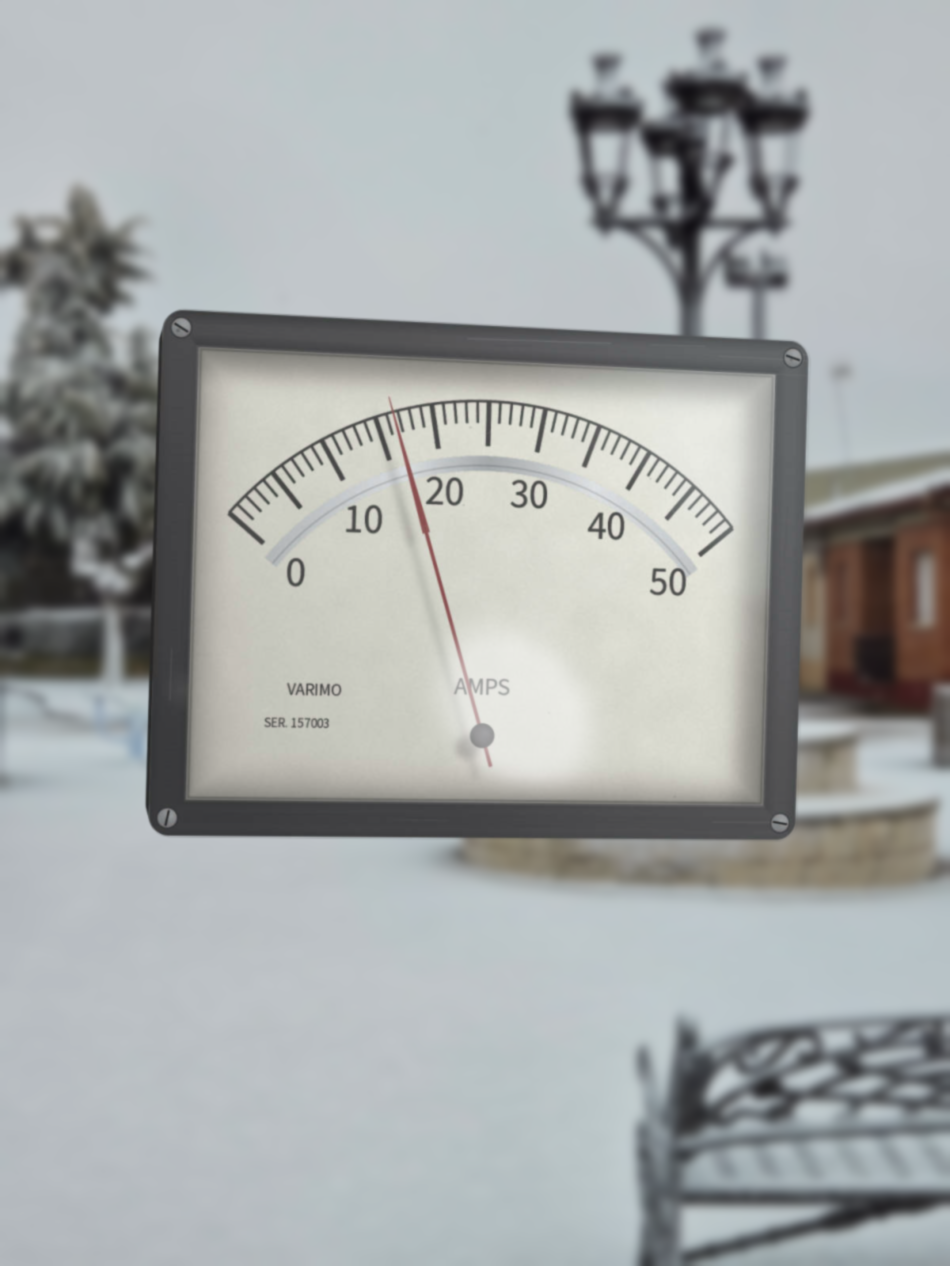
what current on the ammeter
16.5 A
